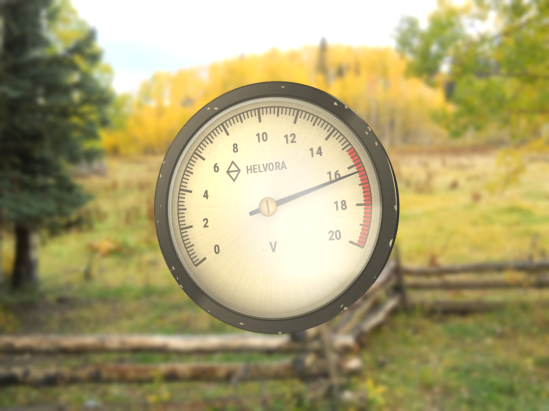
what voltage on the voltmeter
16.4 V
